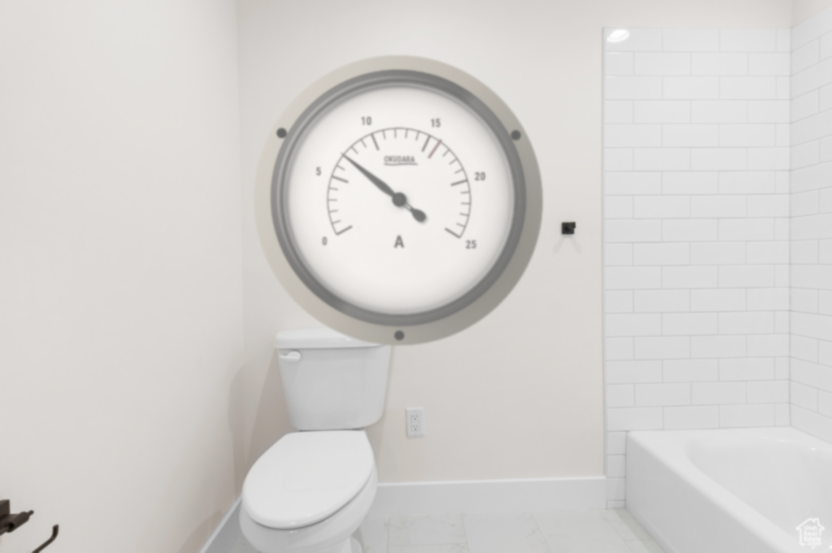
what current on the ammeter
7 A
